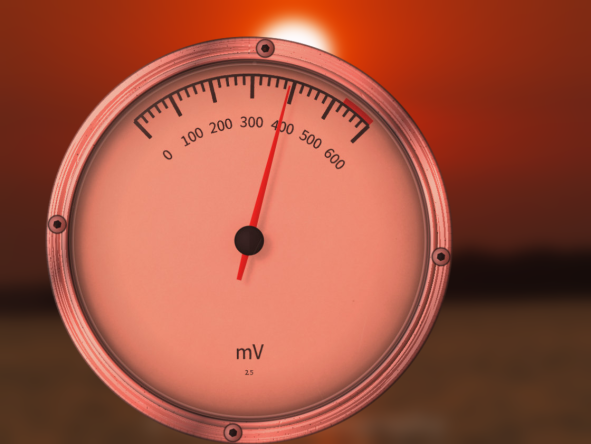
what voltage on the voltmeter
390 mV
